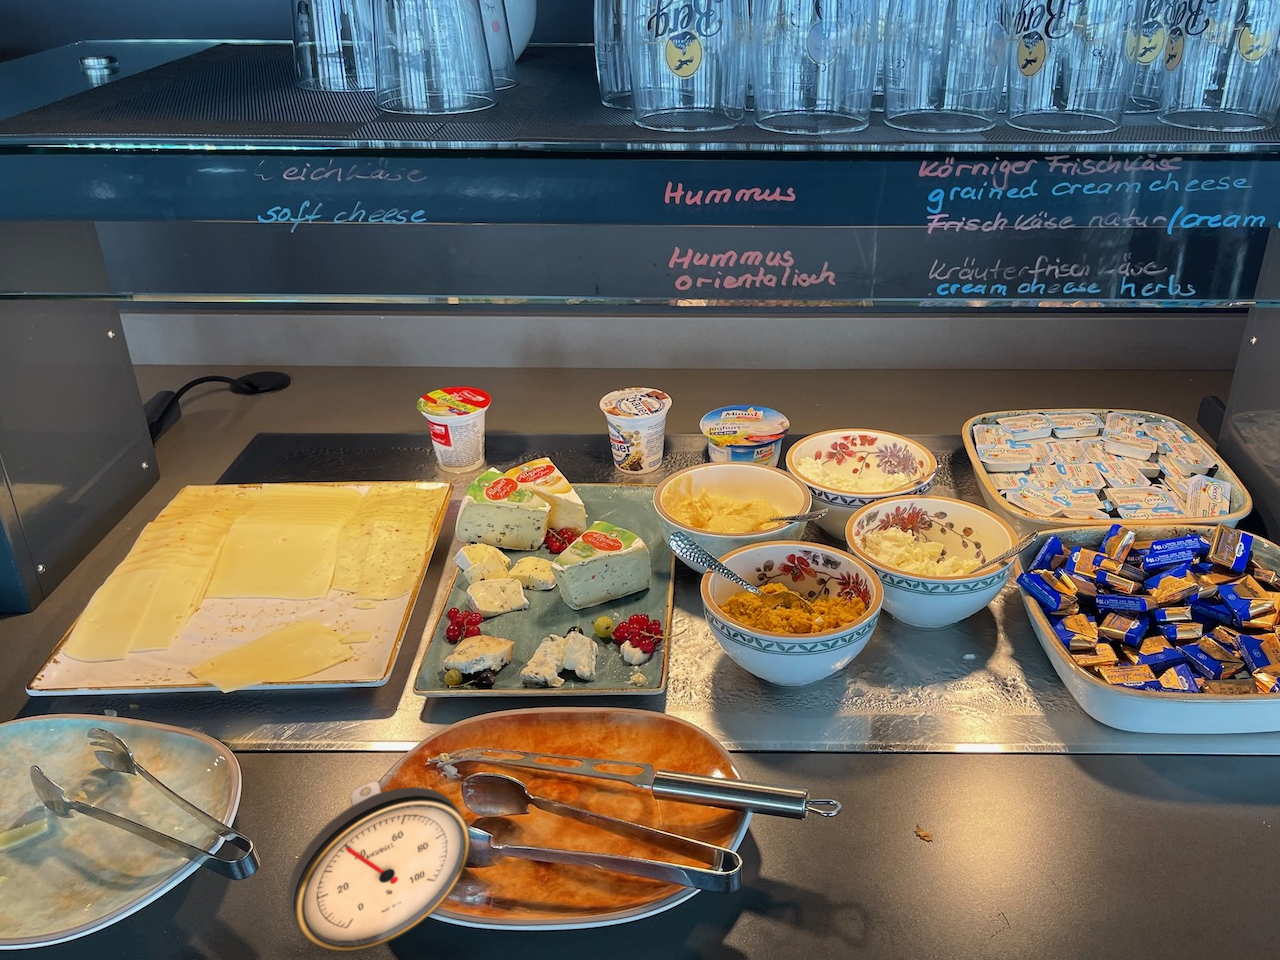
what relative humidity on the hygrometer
40 %
